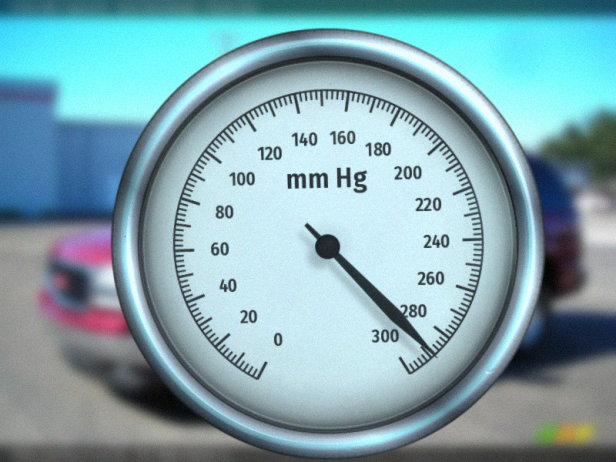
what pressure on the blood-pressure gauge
288 mmHg
